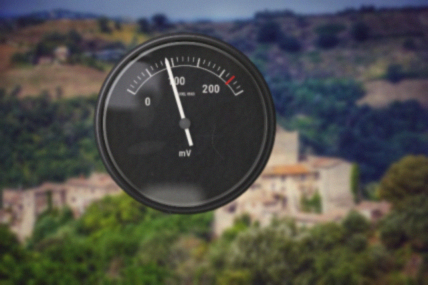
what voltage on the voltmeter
90 mV
